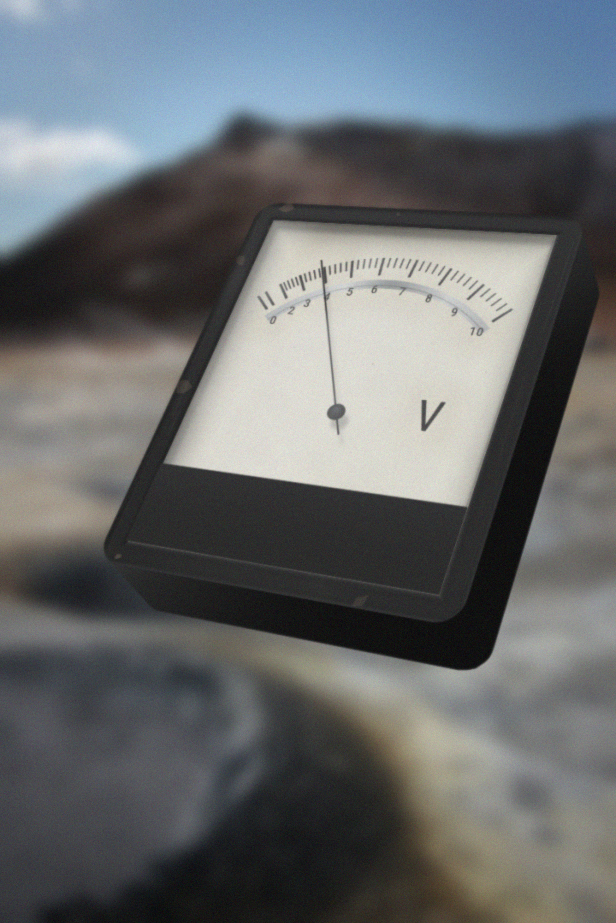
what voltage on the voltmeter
4 V
